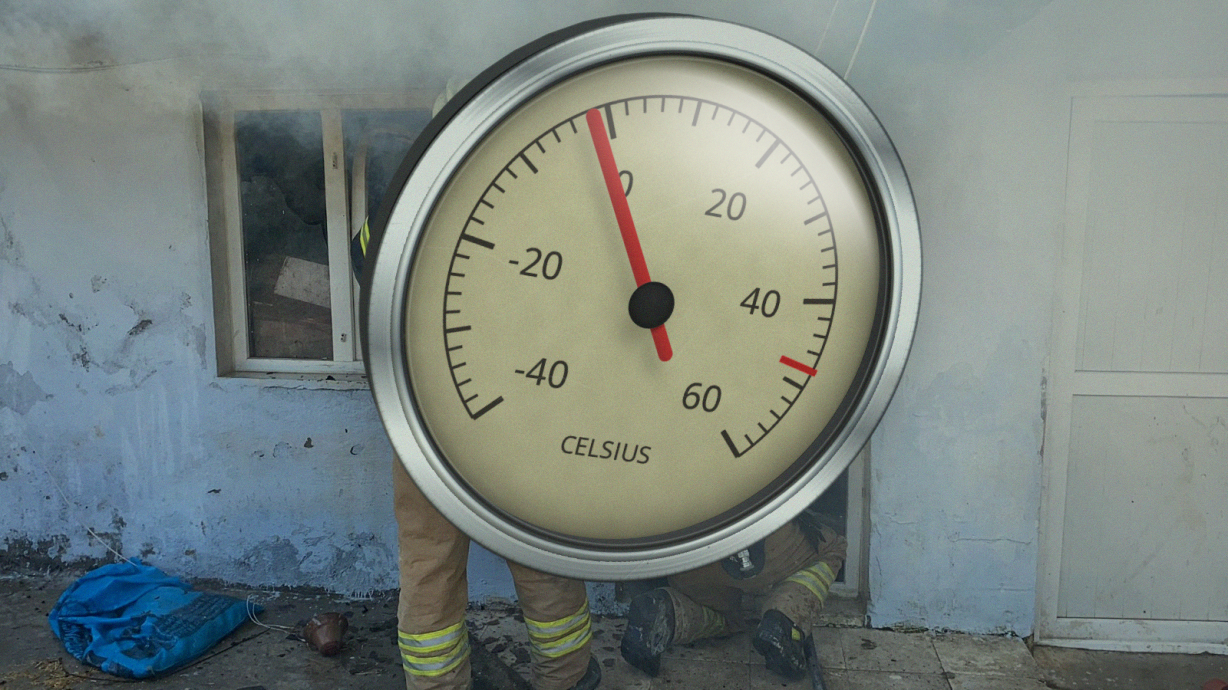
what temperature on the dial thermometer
-2 °C
